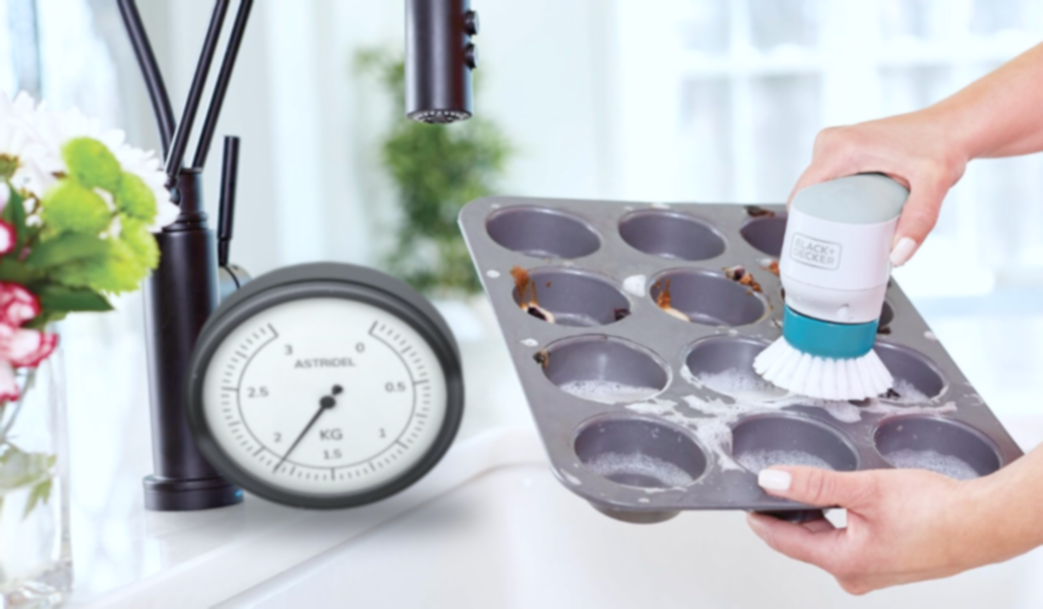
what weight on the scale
1.85 kg
